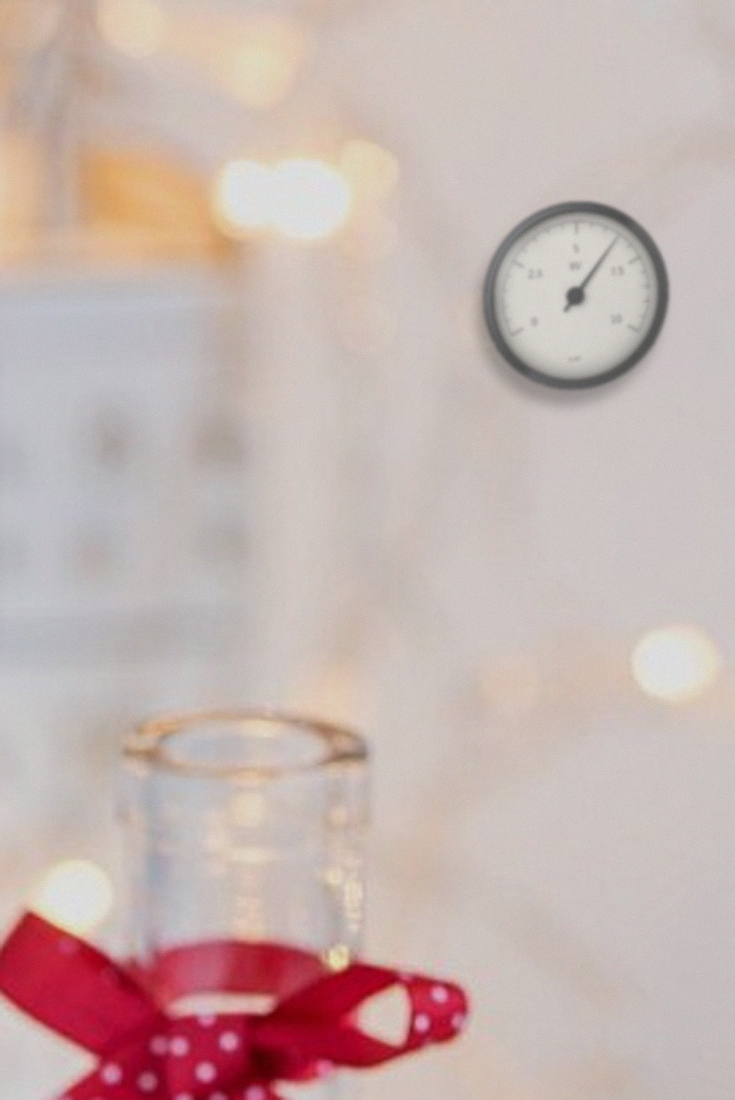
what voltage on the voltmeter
6.5 kV
